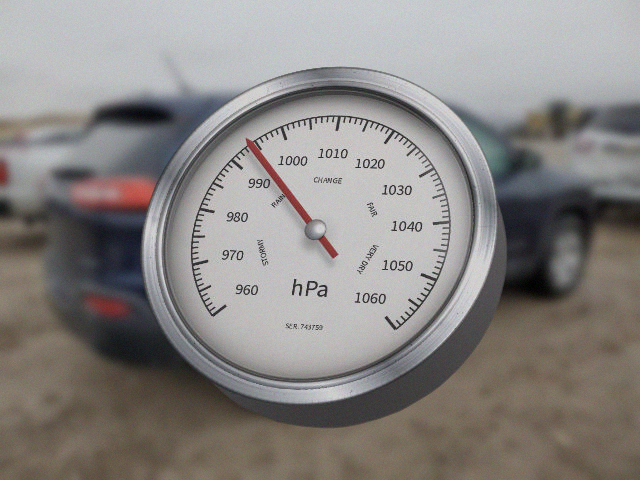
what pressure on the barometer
994 hPa
